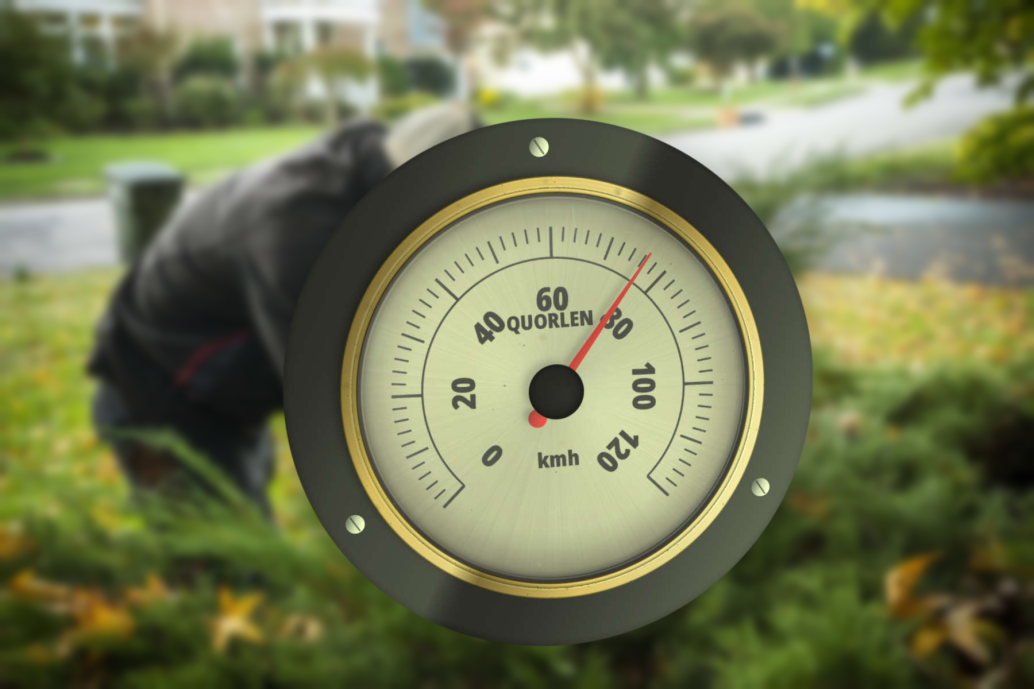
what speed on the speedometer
76 km/h
